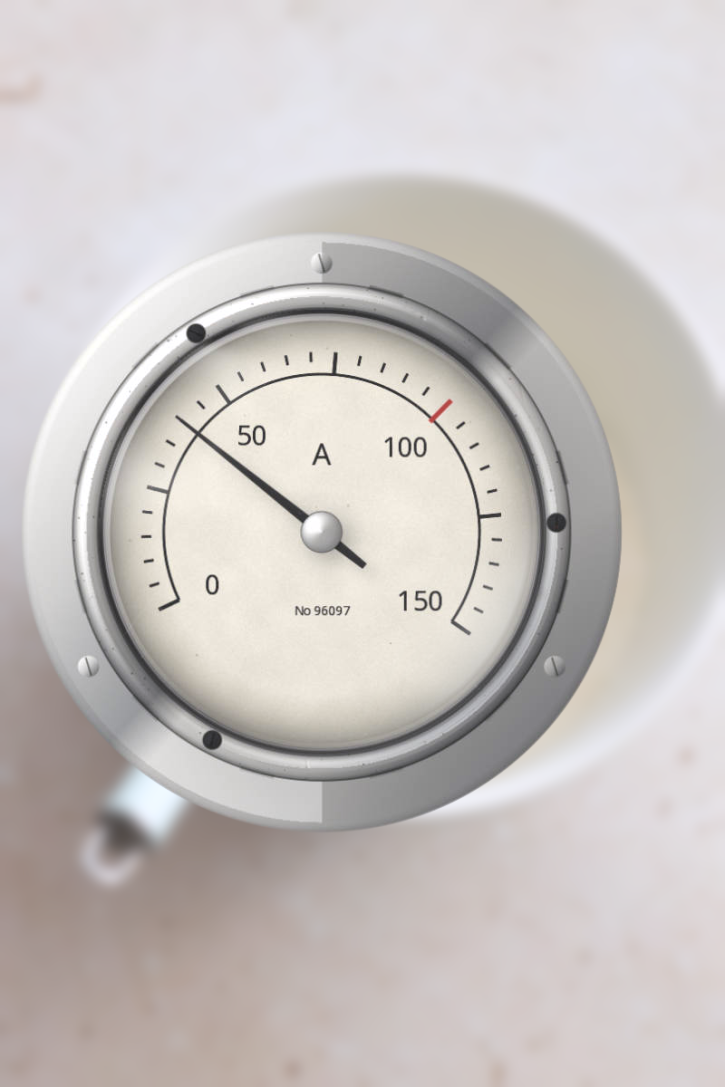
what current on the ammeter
40 A
